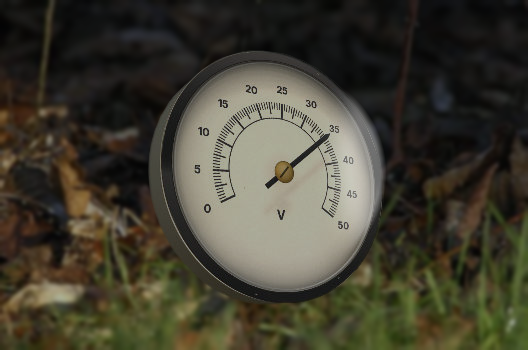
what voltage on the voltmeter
35 V
